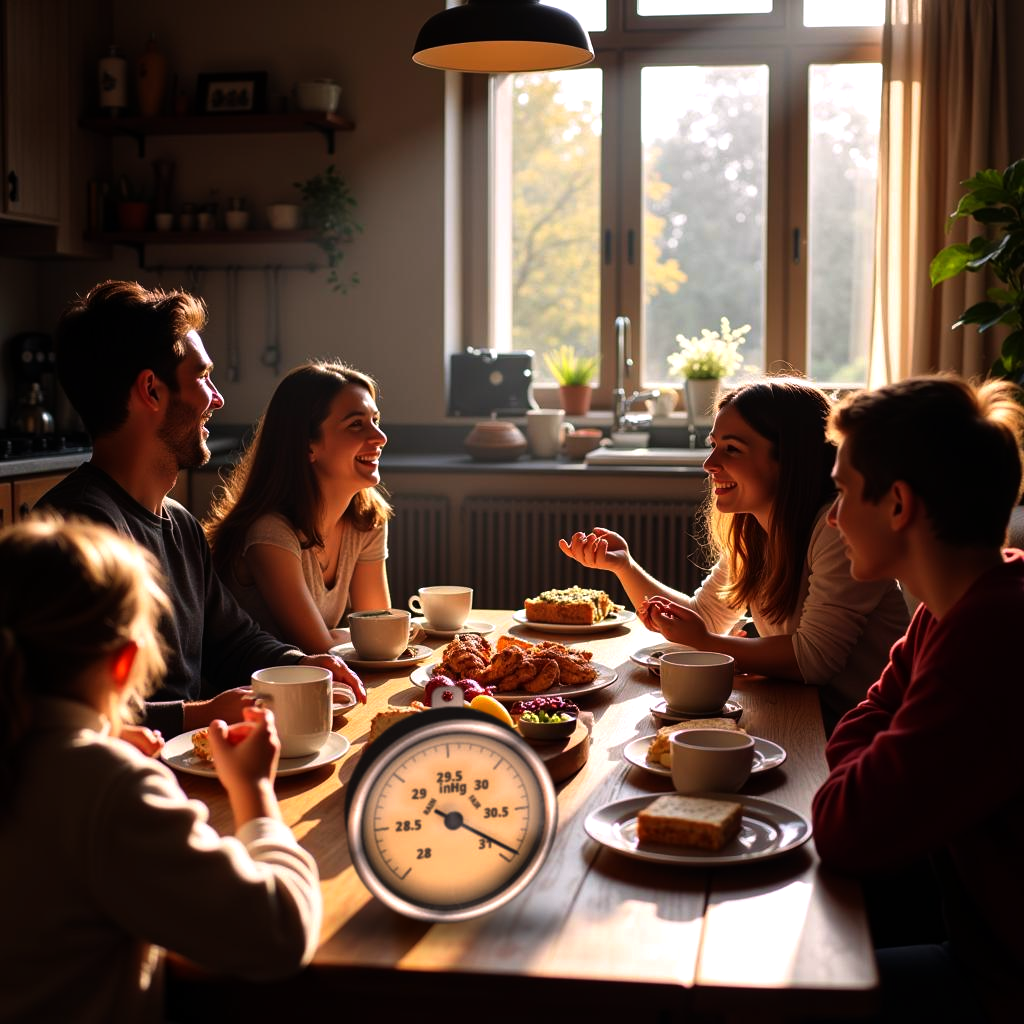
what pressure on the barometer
30.9 inHg
